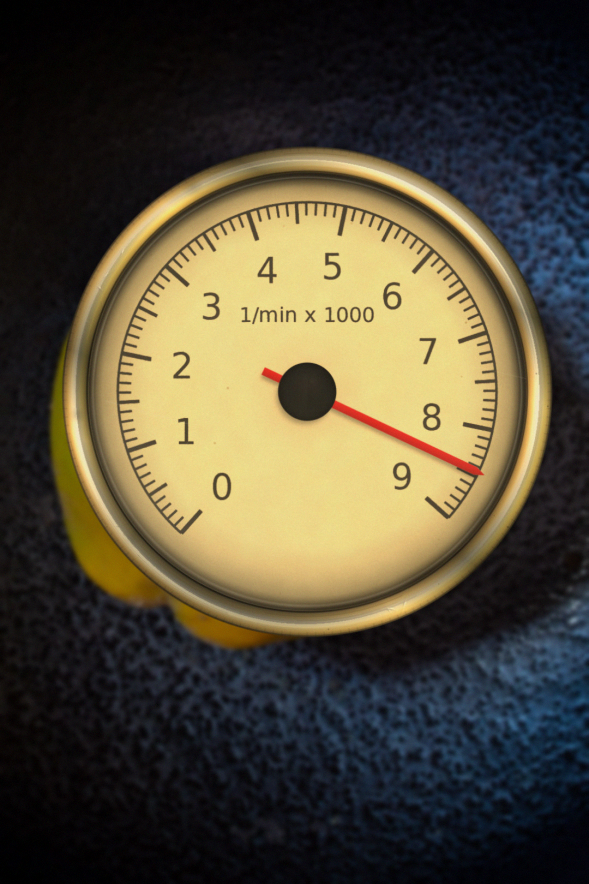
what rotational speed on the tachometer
8450 rpm
